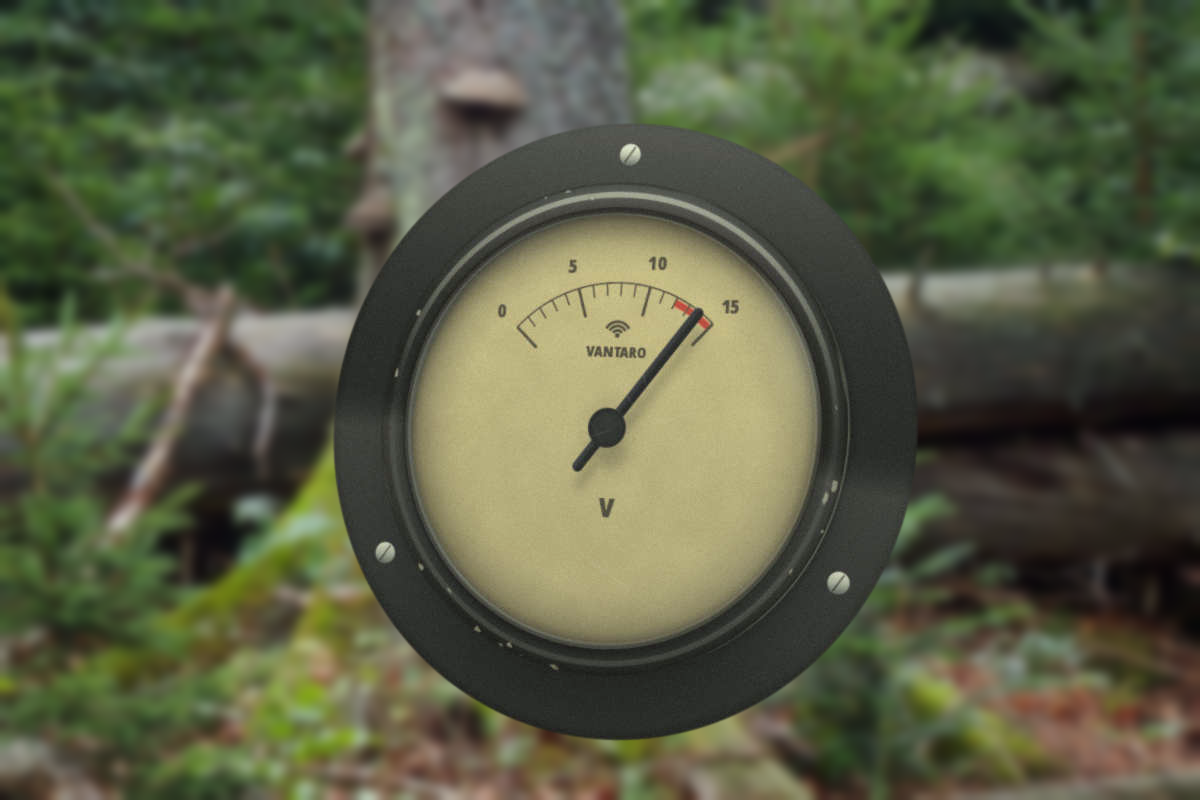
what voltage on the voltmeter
14 V
